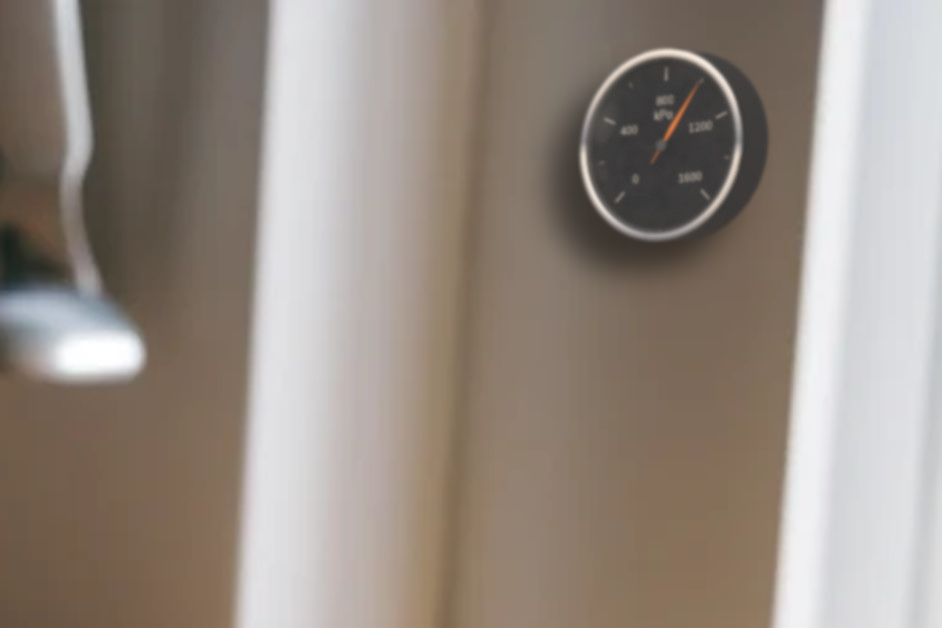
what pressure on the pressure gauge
1000 kPa
